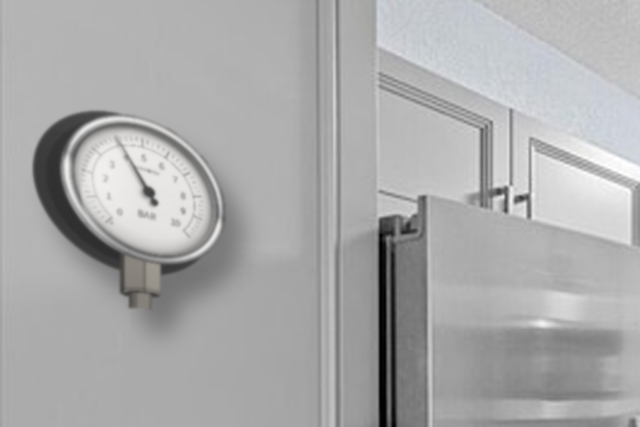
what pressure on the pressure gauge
4 bar
